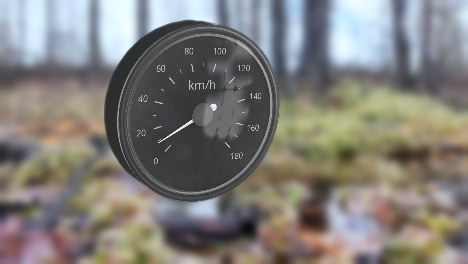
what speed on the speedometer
10 km/h
